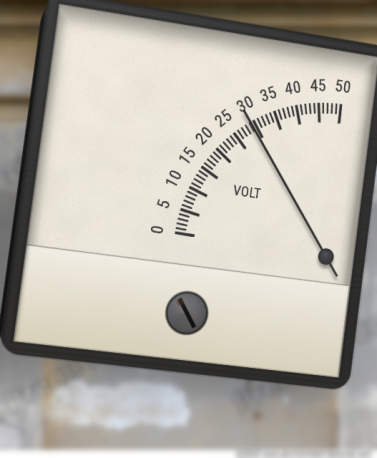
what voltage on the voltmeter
29 V
